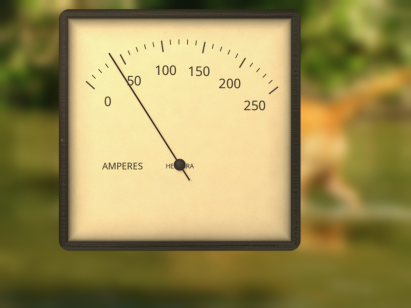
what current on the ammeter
40 A
